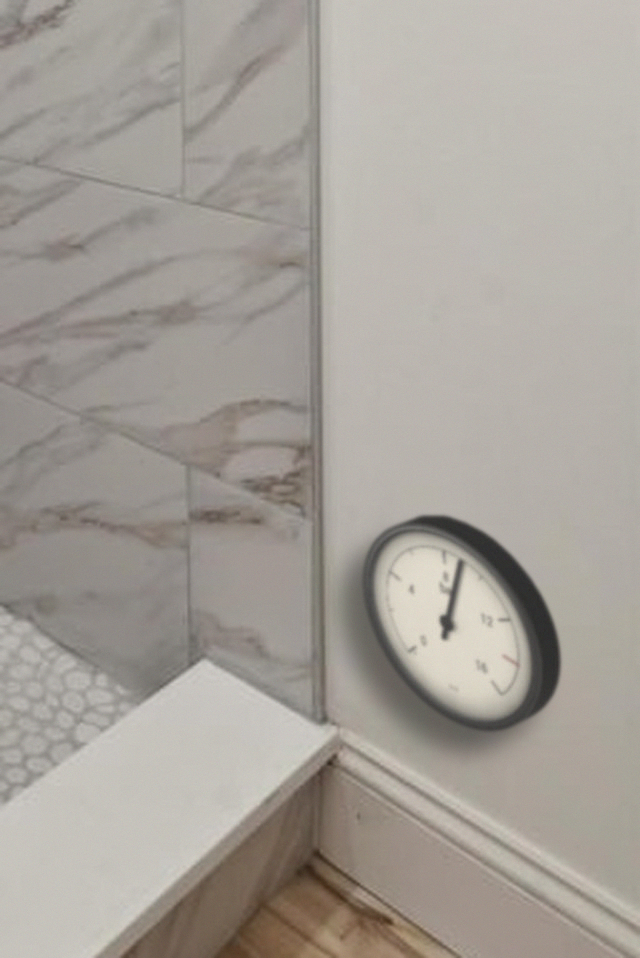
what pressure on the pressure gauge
9 bar
